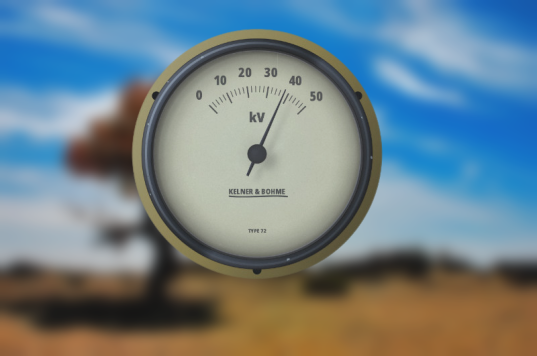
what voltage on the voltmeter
38 kV
